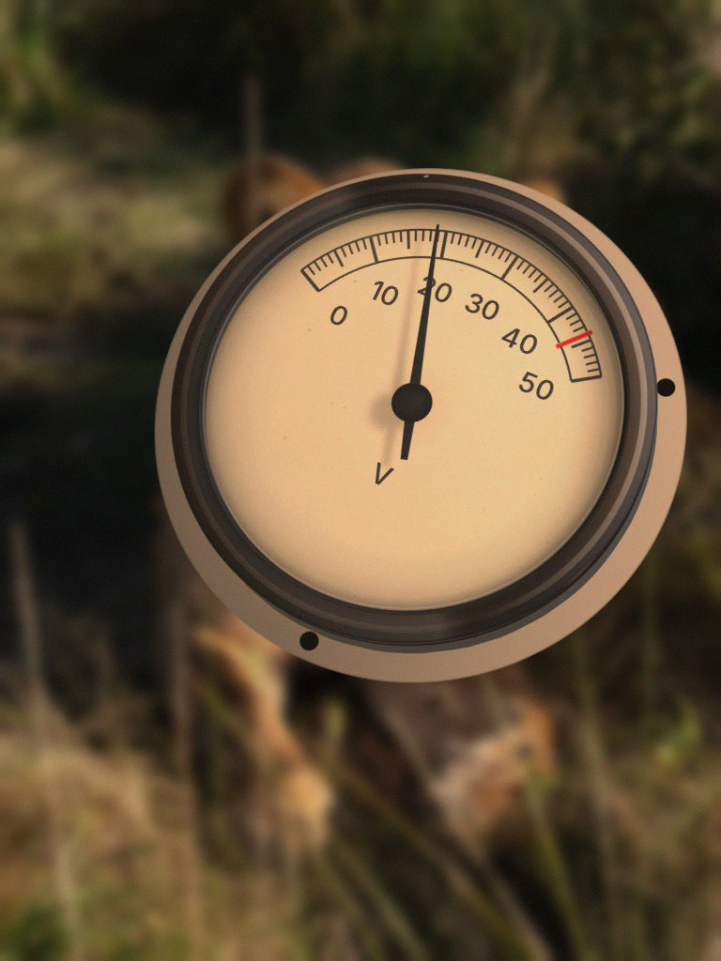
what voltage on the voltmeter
19 V
